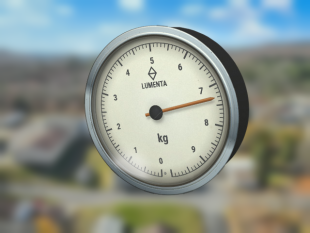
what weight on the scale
7.3 kg
